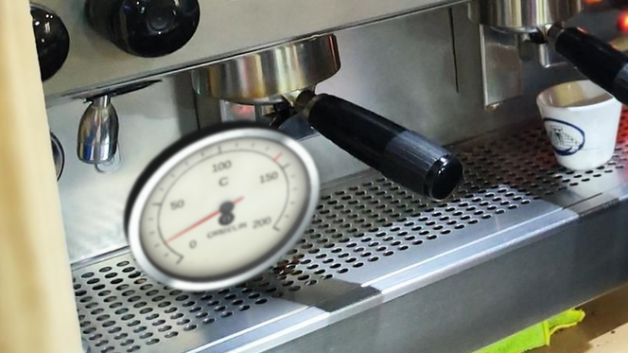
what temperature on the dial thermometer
20 °C
